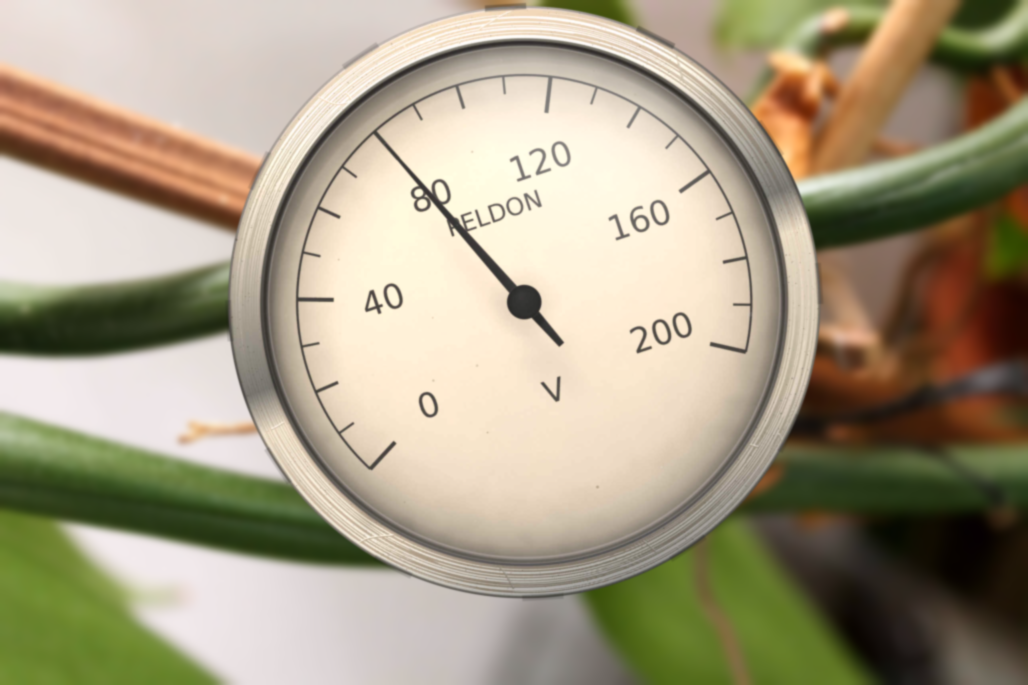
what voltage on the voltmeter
80 V
